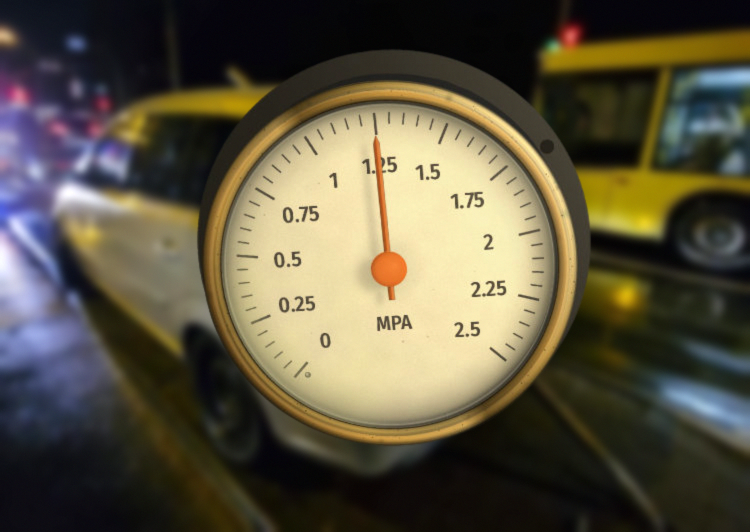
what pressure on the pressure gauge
1.25 MPa
